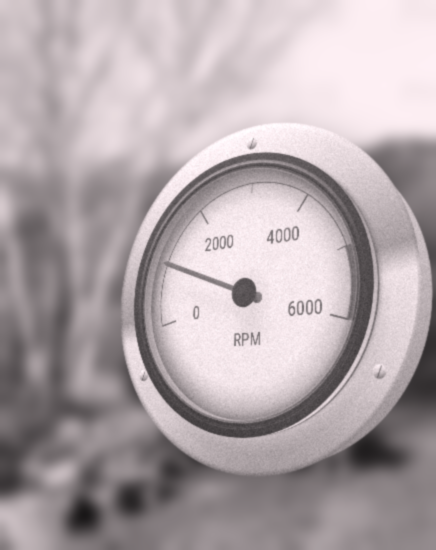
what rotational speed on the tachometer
1000 rpm
